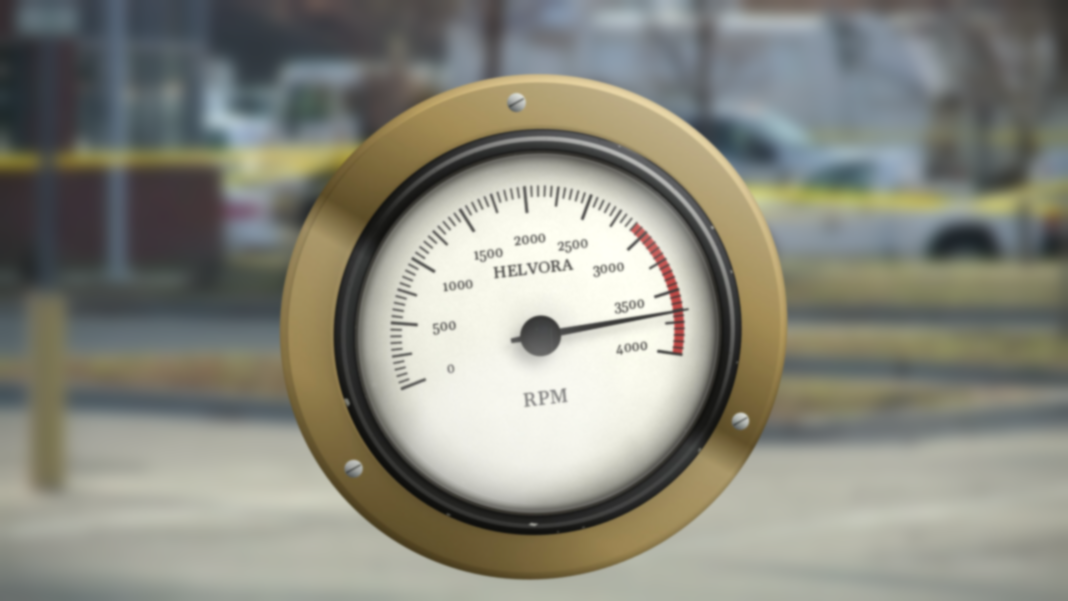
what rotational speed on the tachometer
3650 rpm
